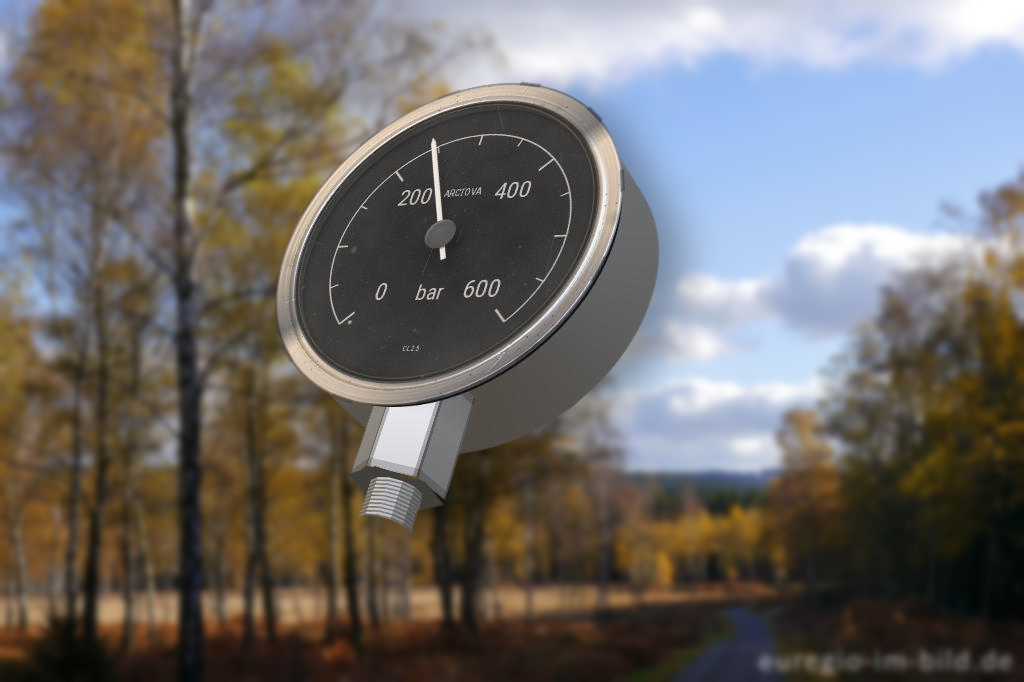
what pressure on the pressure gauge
250 bar
